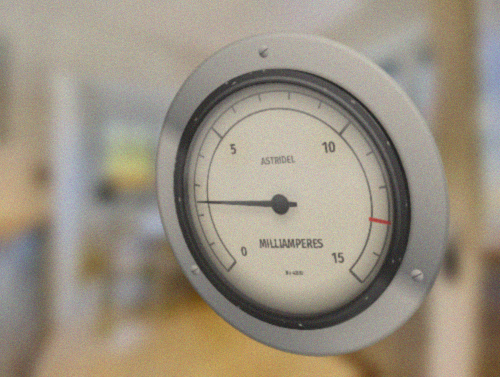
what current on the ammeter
2.5 mA
